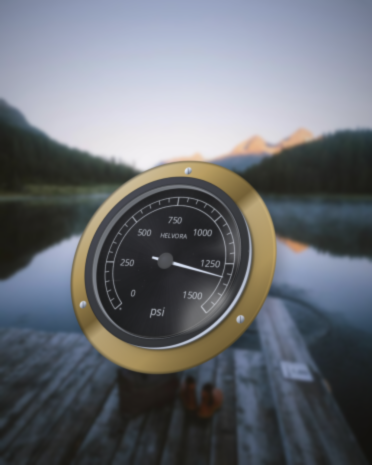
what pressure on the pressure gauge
1325 psi
